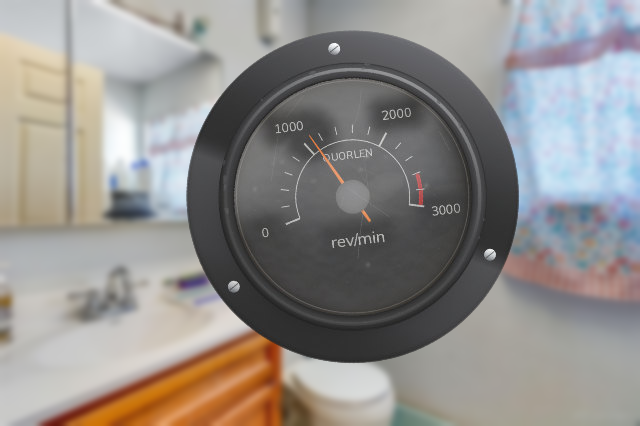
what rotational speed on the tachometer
1100 rpm
